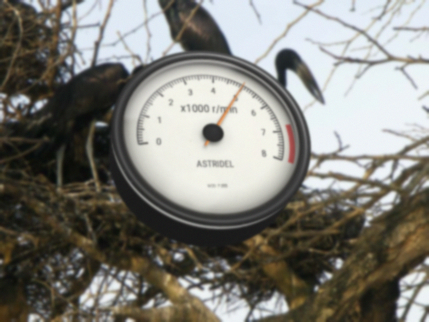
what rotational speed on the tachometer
5000 rpm
